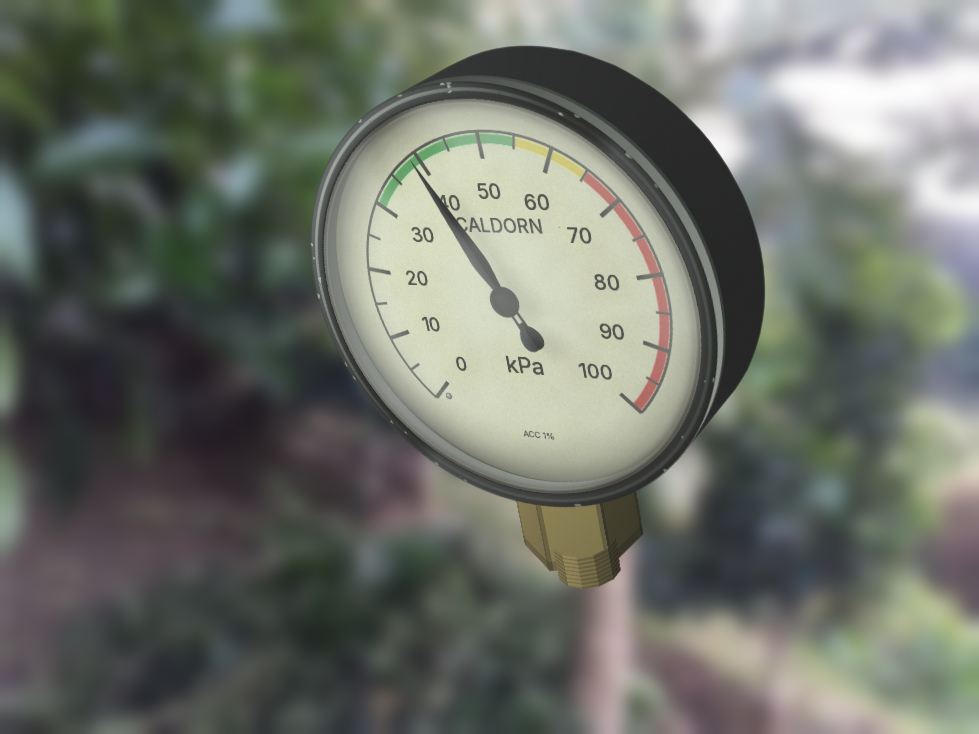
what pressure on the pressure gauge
40 kPa
